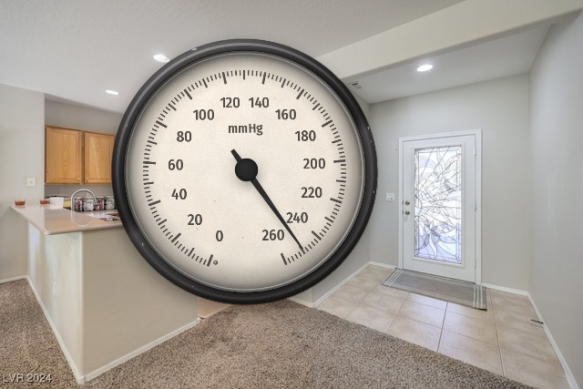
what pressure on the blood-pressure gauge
250 mmHg
